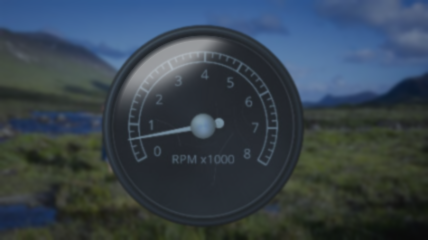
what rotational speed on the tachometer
600 rpm
